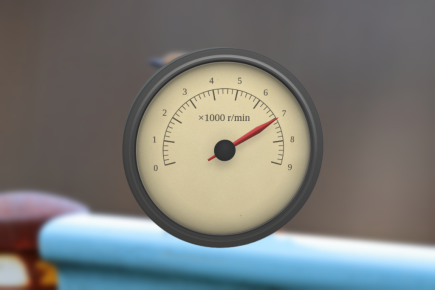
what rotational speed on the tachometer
7000 rpm
